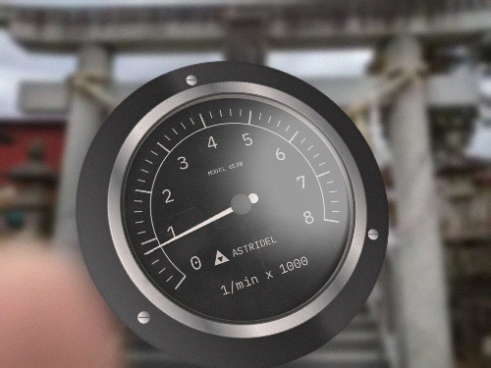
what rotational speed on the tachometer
800 rpm
